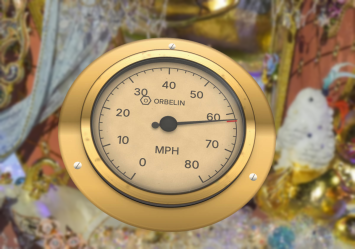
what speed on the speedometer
62 mph
